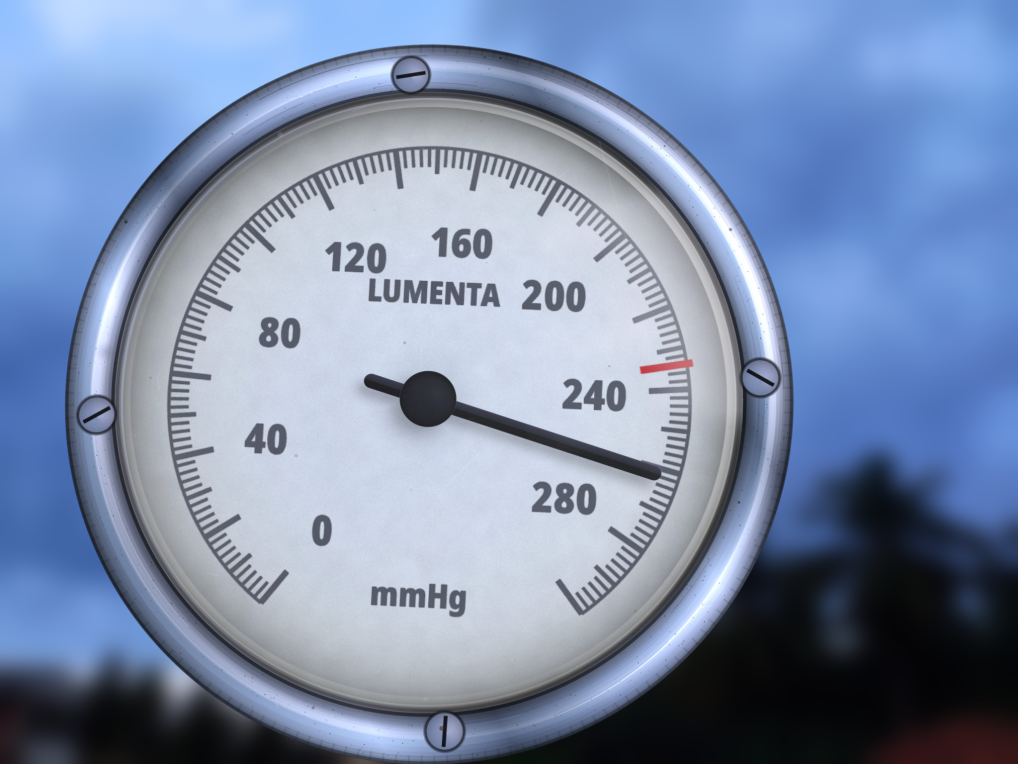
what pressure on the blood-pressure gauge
262 mmHg
